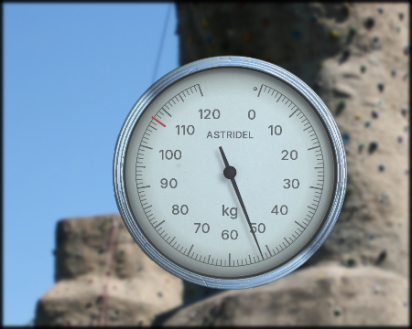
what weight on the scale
52 kg
